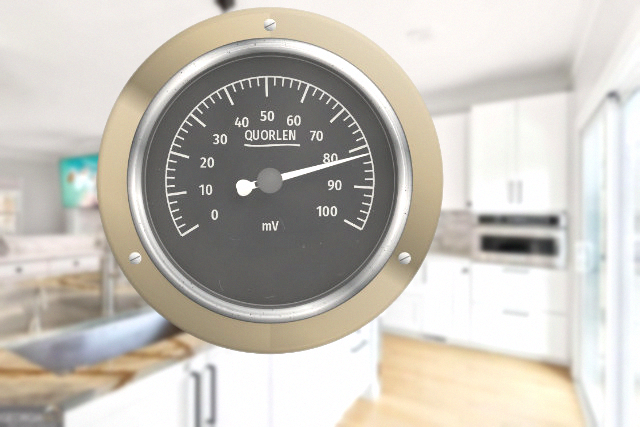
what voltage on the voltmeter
82 mV
